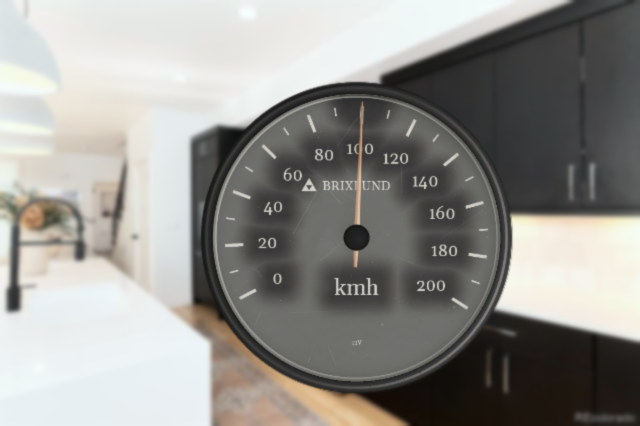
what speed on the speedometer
100 km/h
